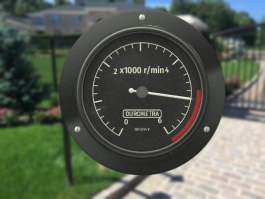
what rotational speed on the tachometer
5000 rpm
